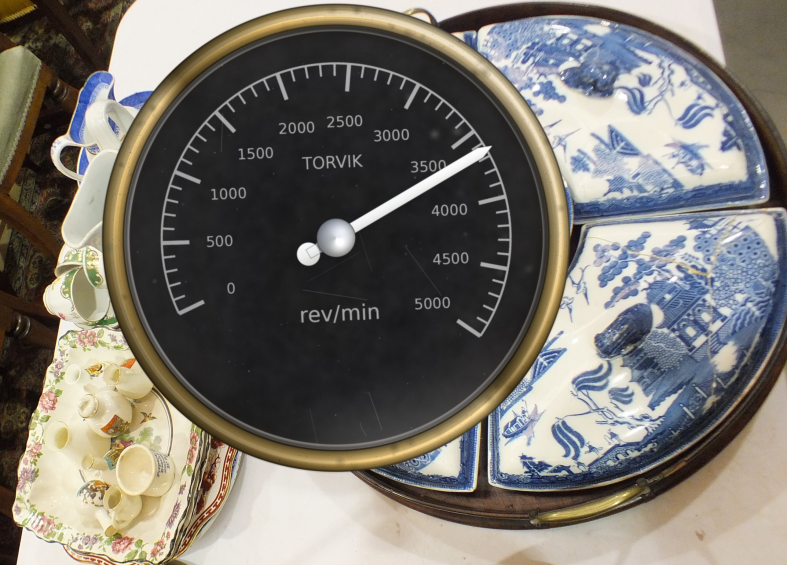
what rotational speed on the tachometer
3650 rpm
